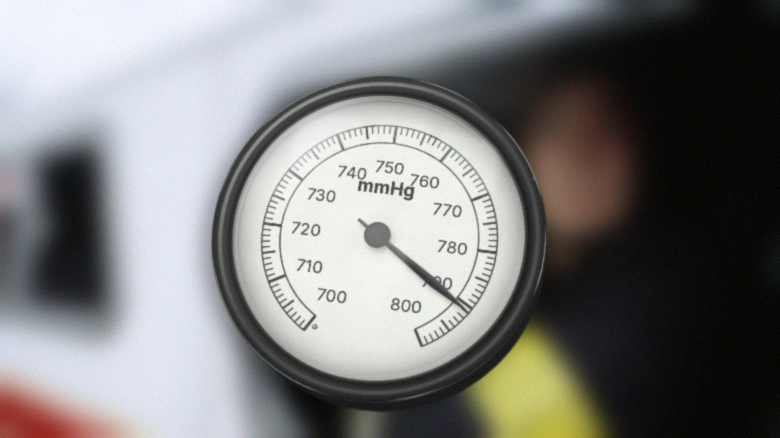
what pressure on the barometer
791 mmHg
